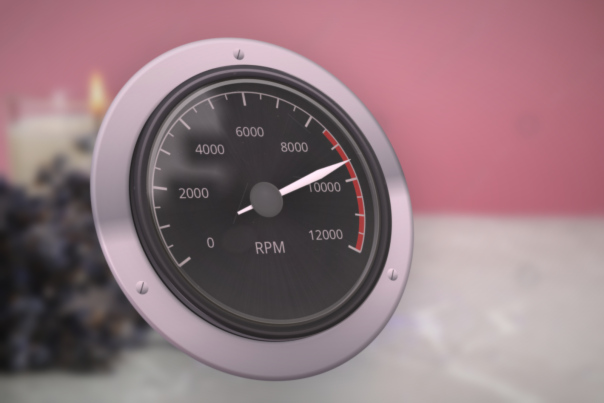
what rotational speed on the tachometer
9500 rpm
